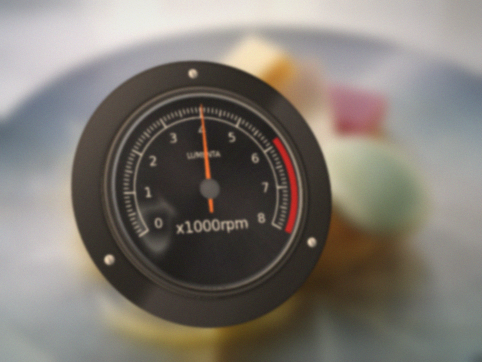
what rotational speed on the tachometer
4000 rpm
